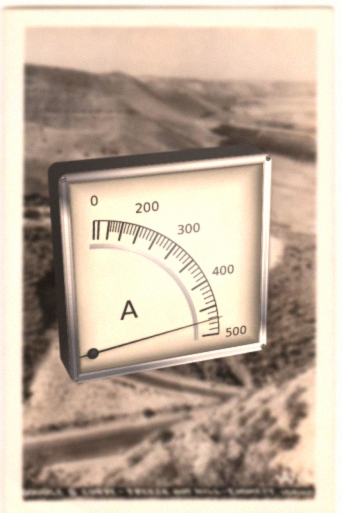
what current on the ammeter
470 A
